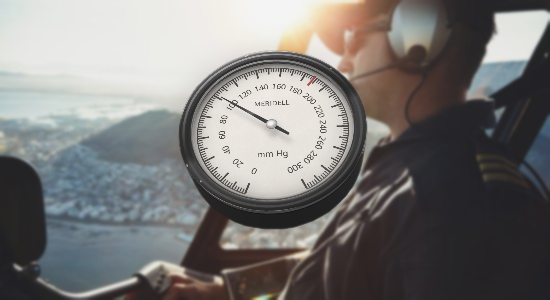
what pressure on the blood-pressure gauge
100 mmHg
